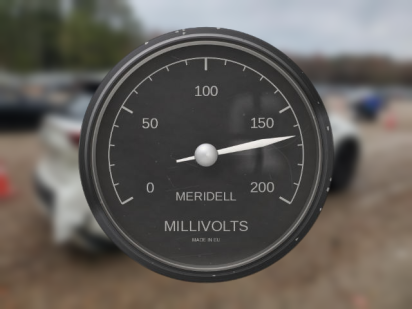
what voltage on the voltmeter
165 mV
